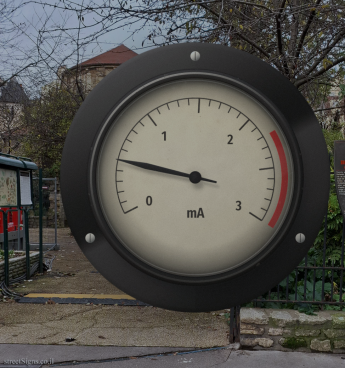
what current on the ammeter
0.5 mA
